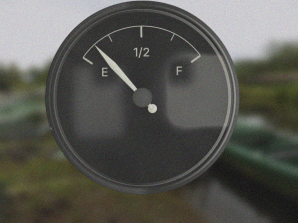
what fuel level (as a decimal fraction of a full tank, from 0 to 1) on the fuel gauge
0.125
